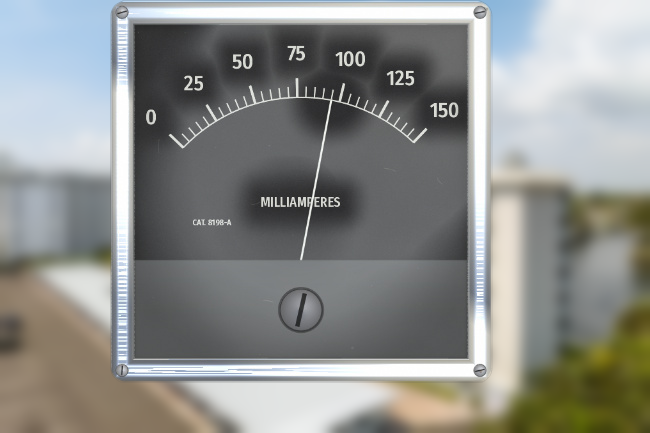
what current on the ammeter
95 mA
